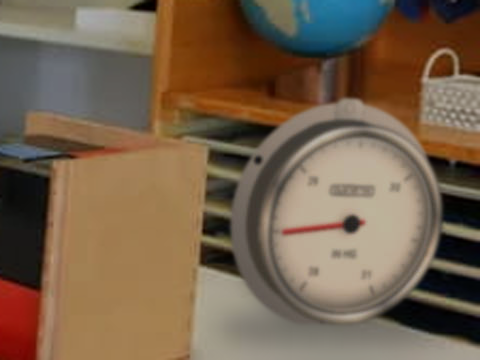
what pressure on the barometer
28.5 inHg
